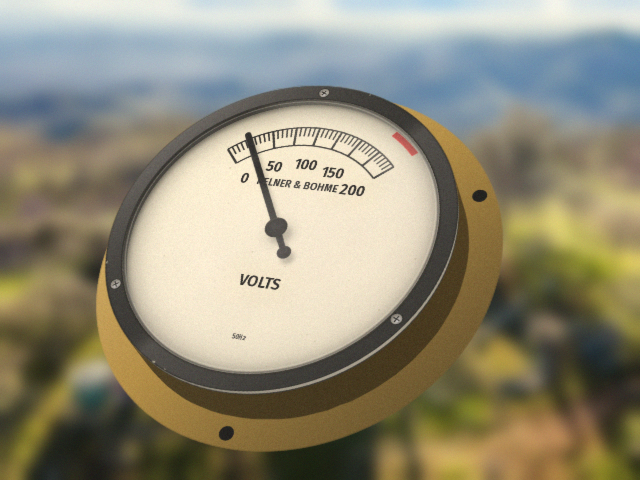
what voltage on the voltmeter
25 V
